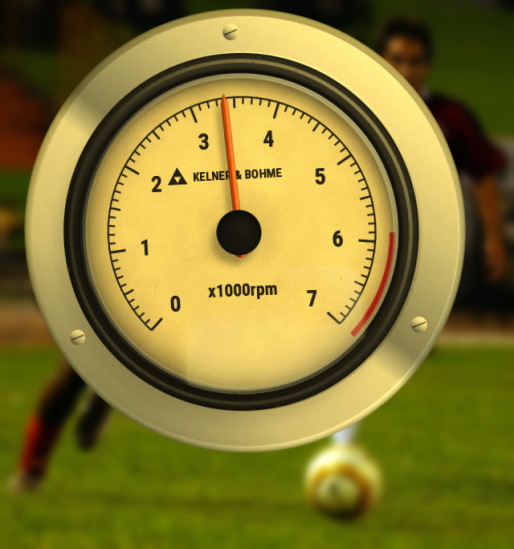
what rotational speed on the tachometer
3400 rpm
